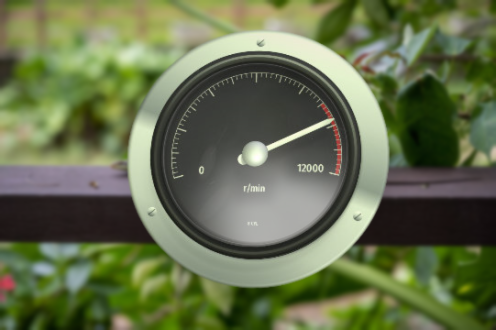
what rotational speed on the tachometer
9800 rpm
